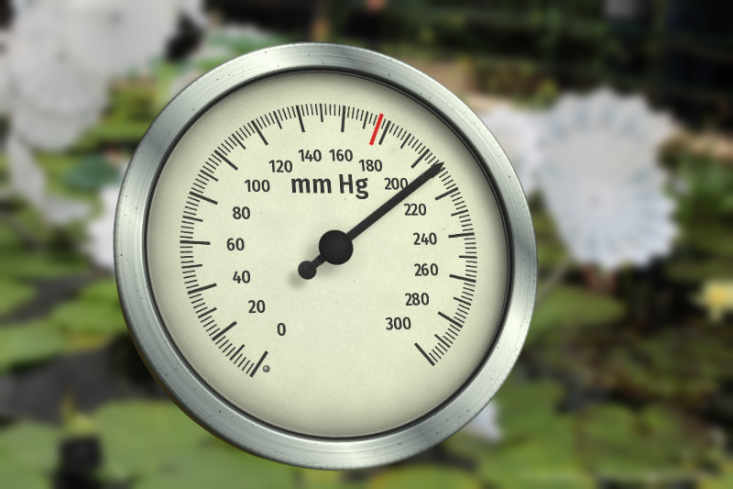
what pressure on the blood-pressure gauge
208 mmHg
